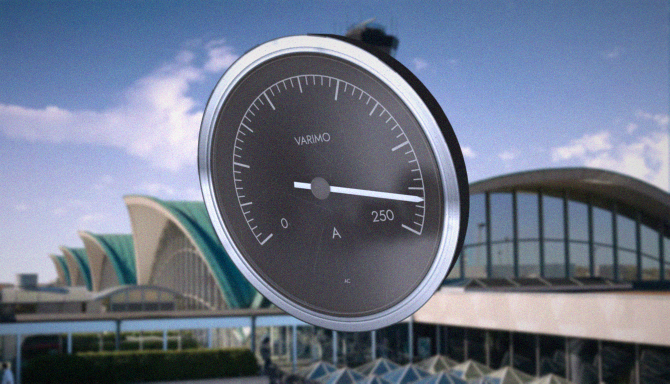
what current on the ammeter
230 A
